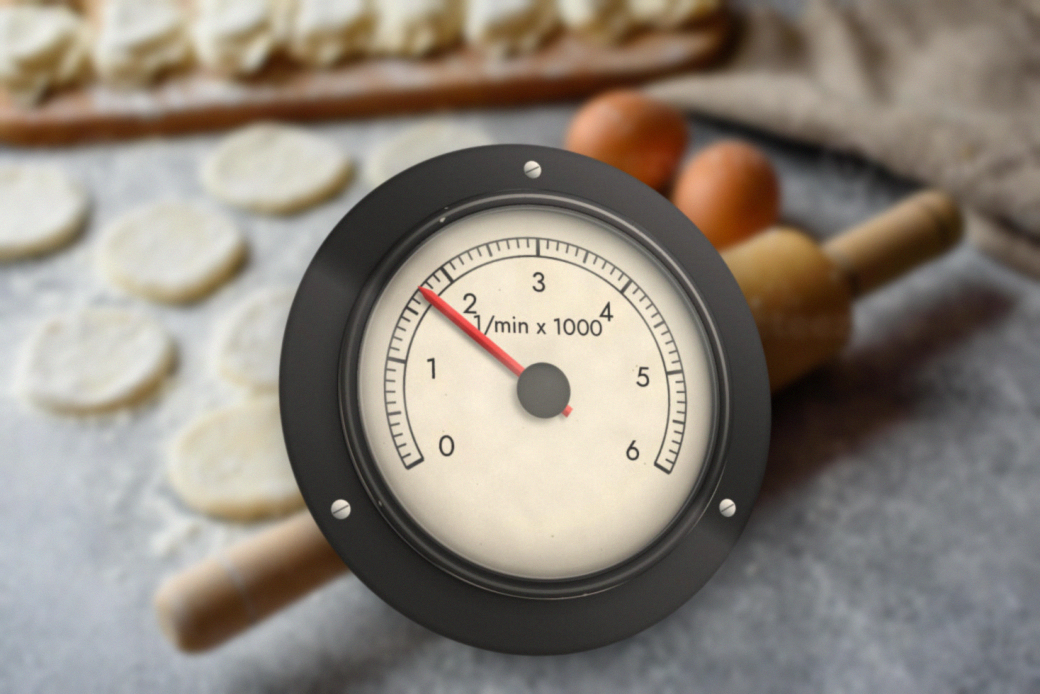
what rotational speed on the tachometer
1700 rpm
